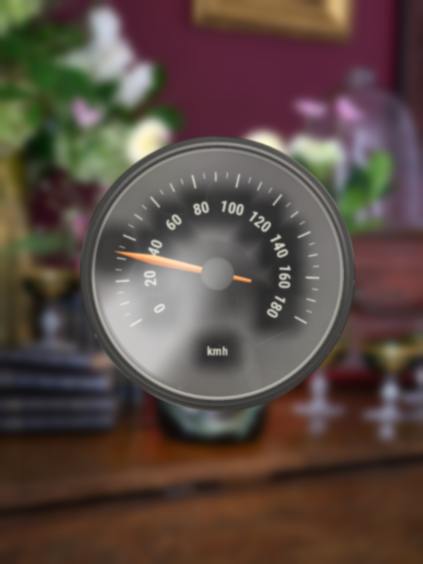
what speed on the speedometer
32.5 km/h
